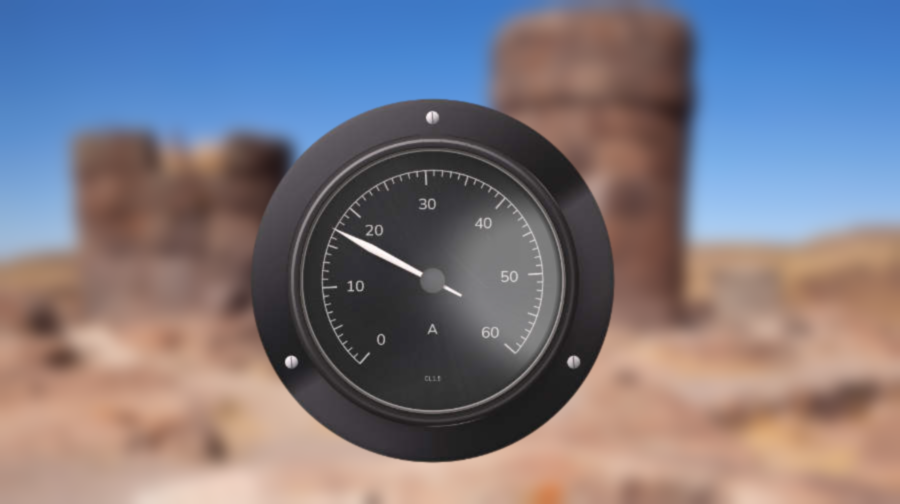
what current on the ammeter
17 A
